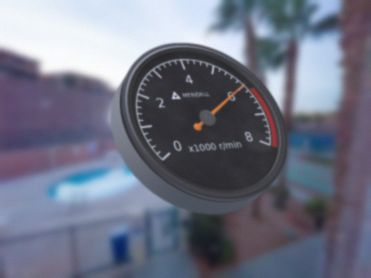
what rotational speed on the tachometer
6000 rpm
